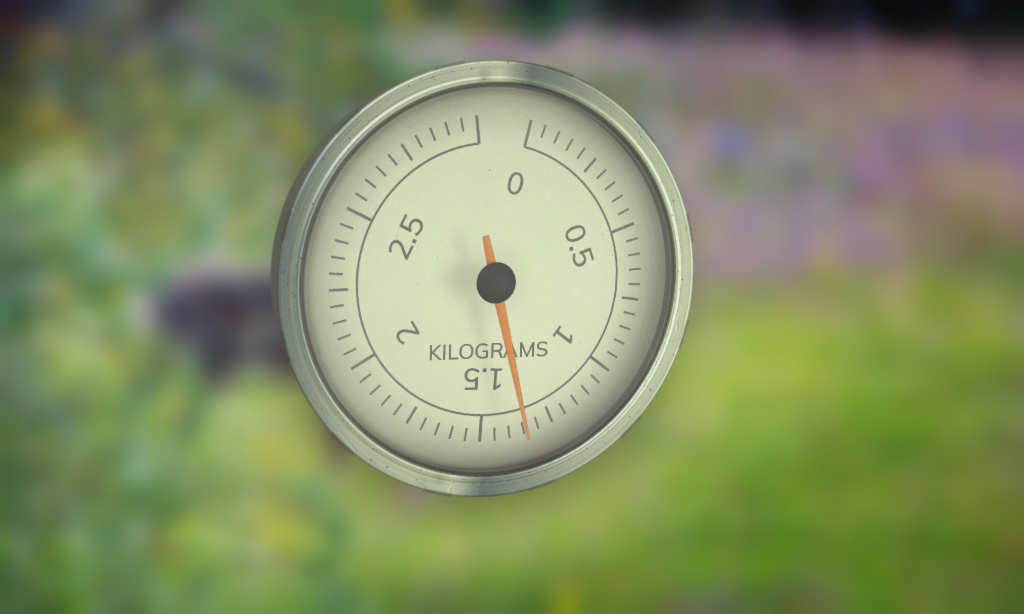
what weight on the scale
1.35 kg
